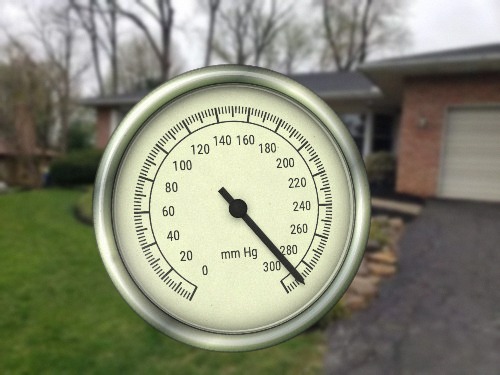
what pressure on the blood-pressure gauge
290 mmHg
